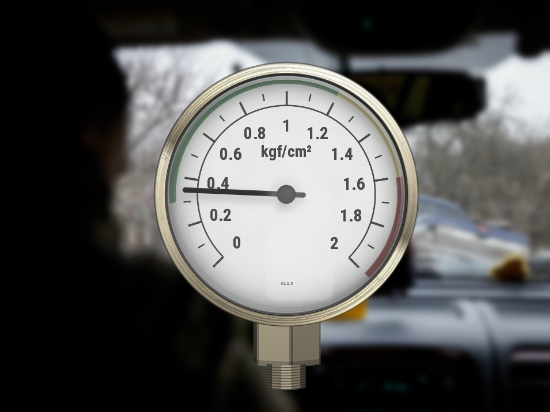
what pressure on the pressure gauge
0.35 kg/cm²
